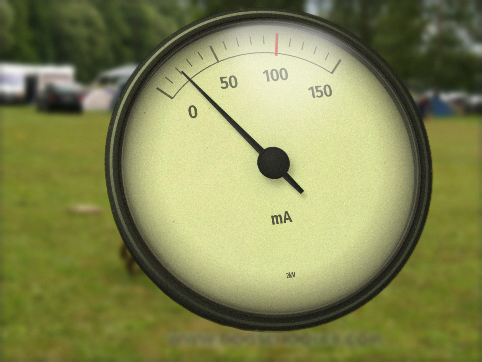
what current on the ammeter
20 mA
